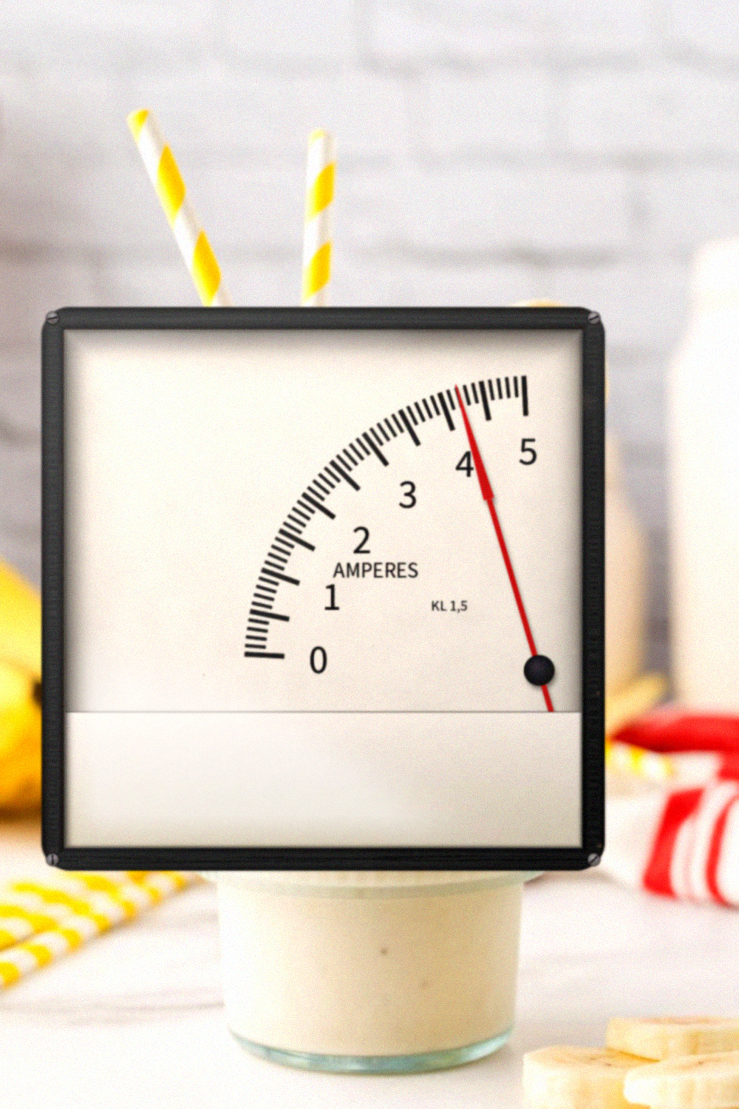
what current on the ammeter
4.2 A
